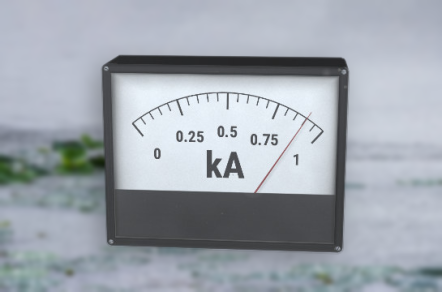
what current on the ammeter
0.9 kA
